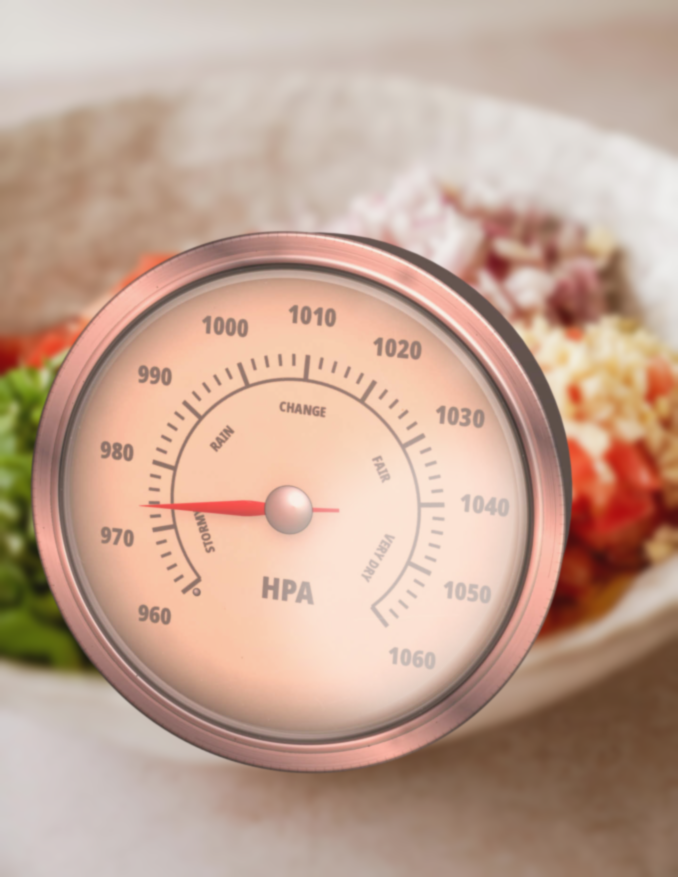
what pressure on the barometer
974 hPa
